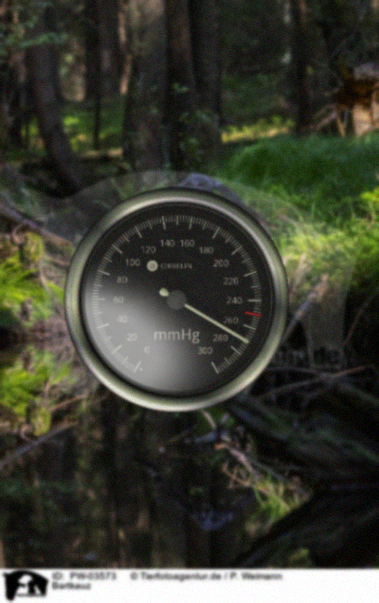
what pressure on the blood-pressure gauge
270 mmHg
